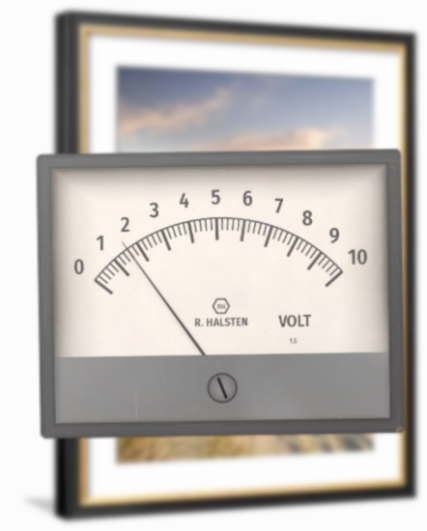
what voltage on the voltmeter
1.6 V
